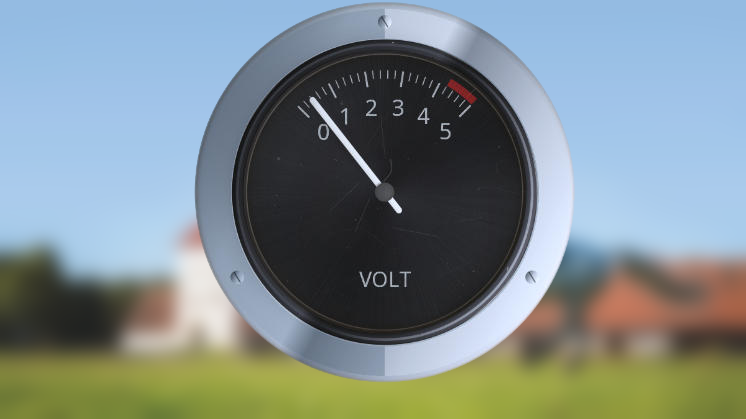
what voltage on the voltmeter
0.4 V
